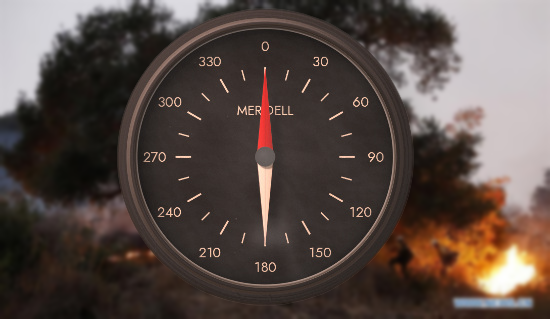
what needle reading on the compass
0 °
